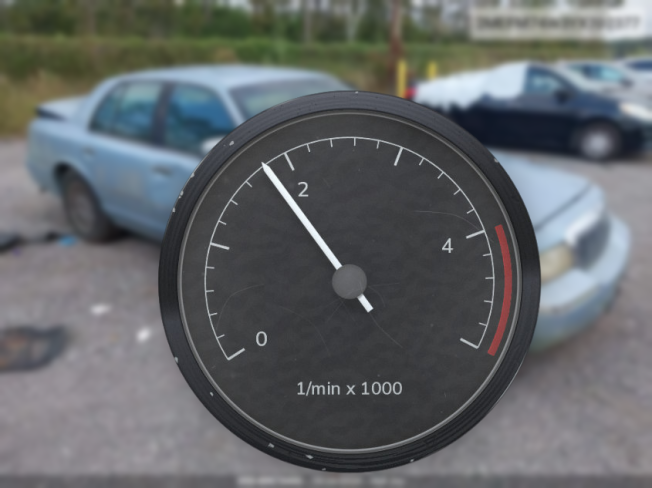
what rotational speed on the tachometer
1800 rpm
